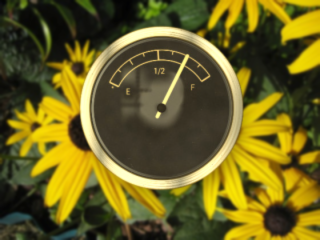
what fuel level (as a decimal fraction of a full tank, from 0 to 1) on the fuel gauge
0.75
